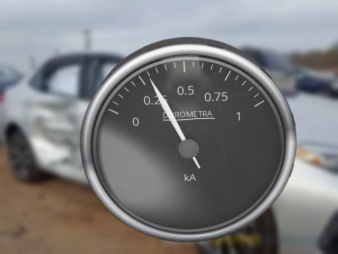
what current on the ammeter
0.3 kA
